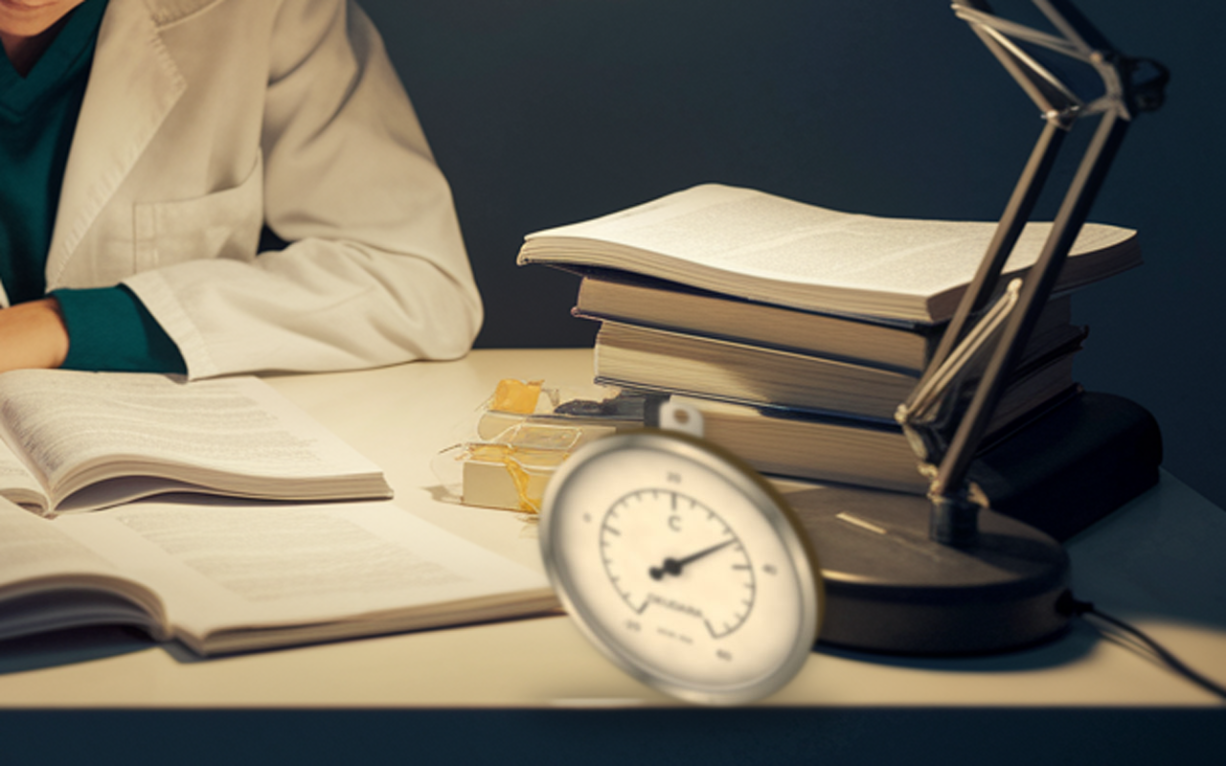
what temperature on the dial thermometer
34 °C
